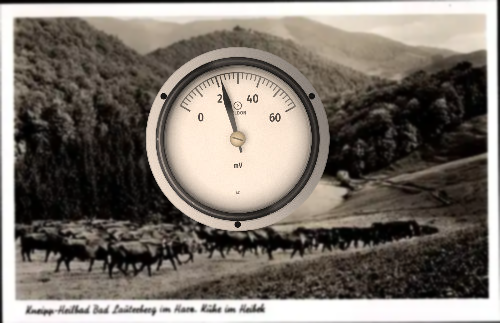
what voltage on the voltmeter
22 mV
